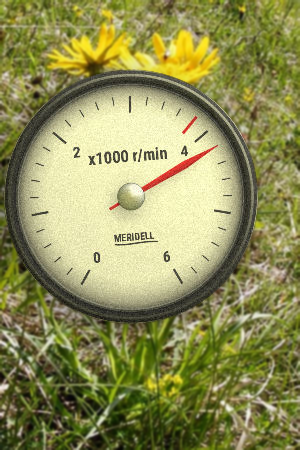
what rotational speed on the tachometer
4200 rpm
